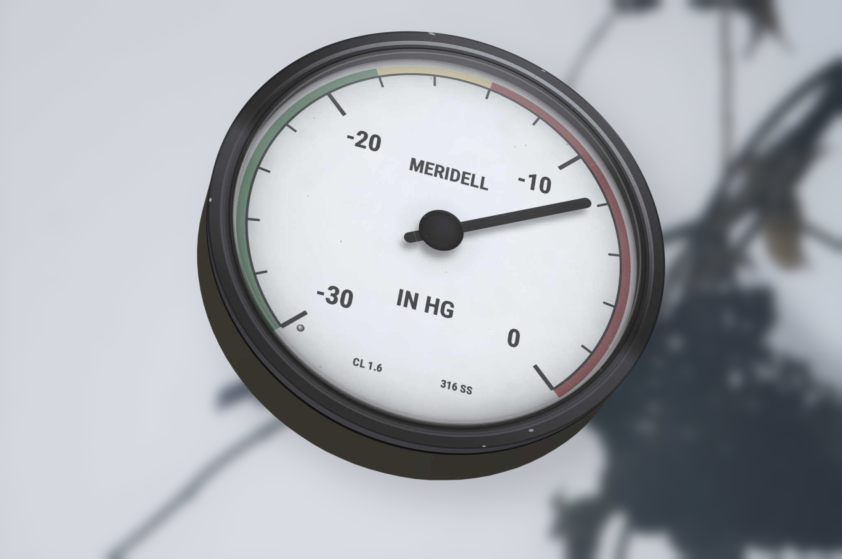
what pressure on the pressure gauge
-8 inHg
